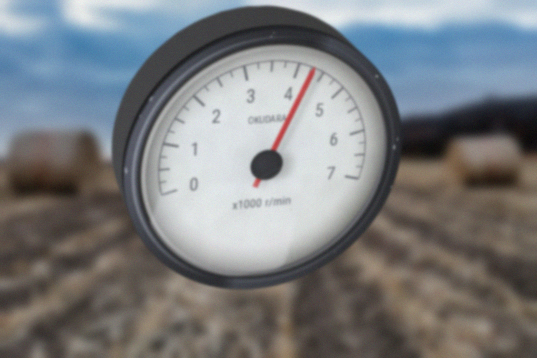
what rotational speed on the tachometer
4250 rpm
